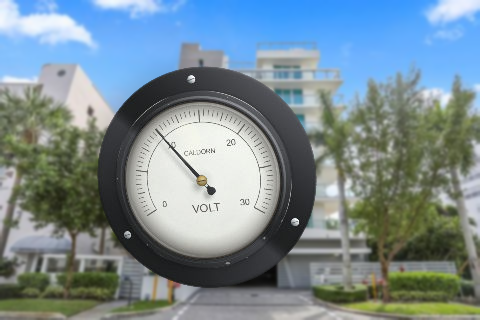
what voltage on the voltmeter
10 V
